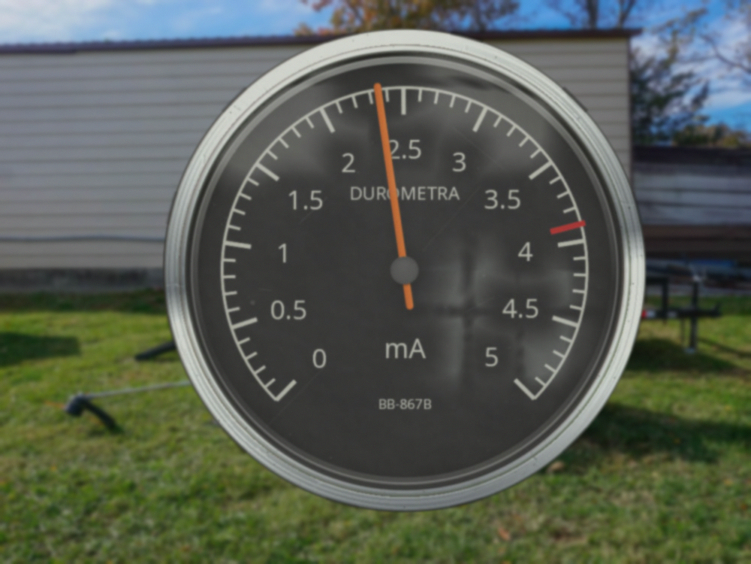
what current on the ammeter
2.35 mA
